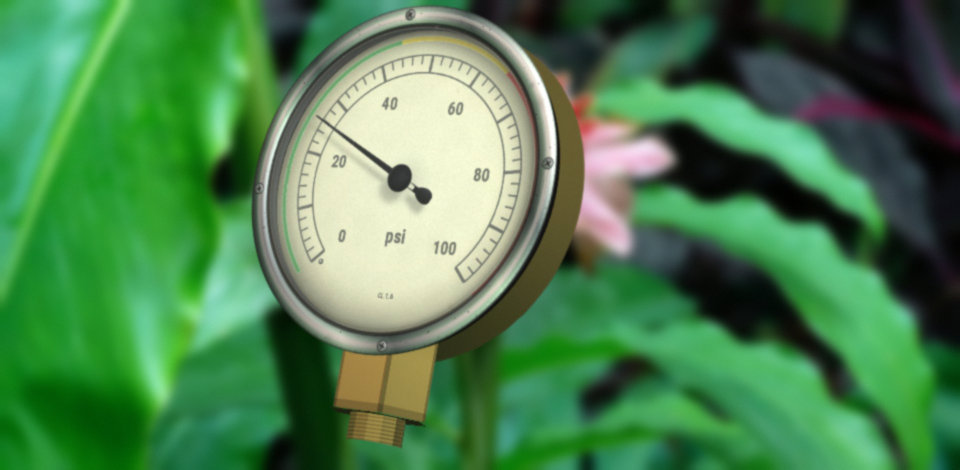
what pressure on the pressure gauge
26 psi
